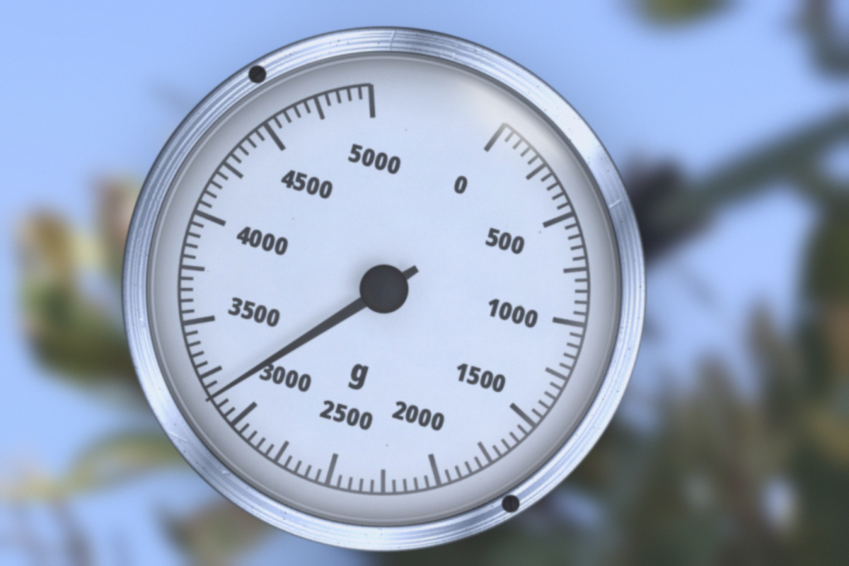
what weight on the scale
3150 g
